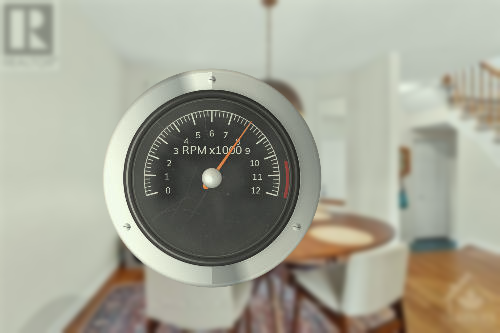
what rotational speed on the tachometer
8000 rpm
